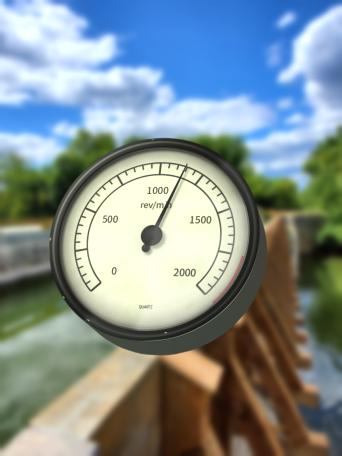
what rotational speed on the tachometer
1150 rpm
